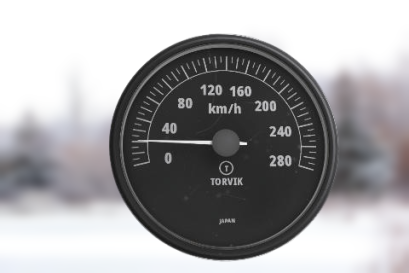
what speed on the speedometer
20 km/h
